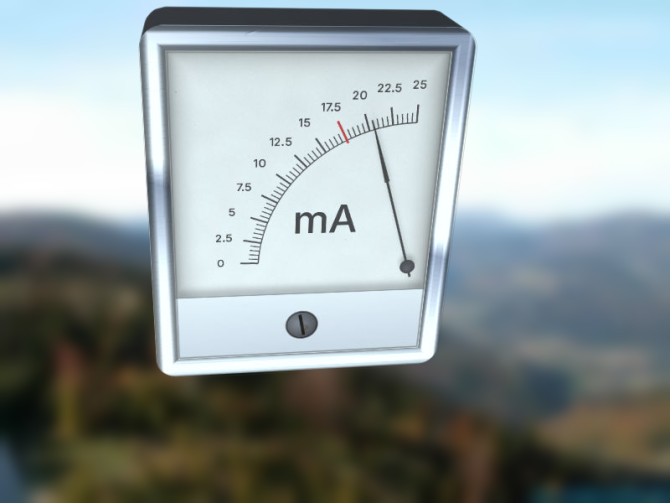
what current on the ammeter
20.5 mA
